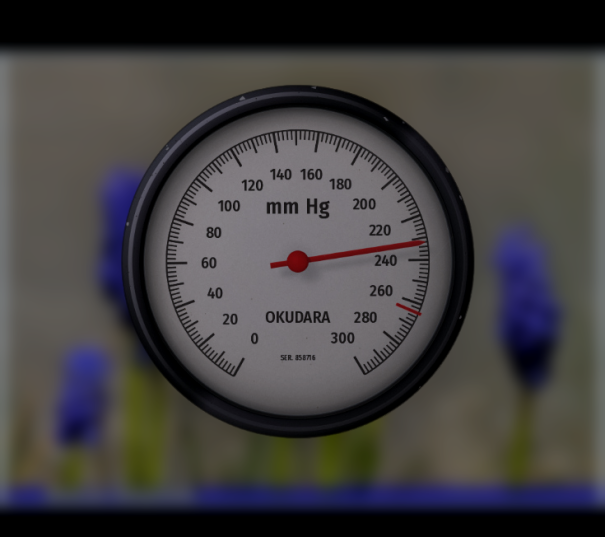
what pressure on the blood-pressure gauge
232 mmHg
